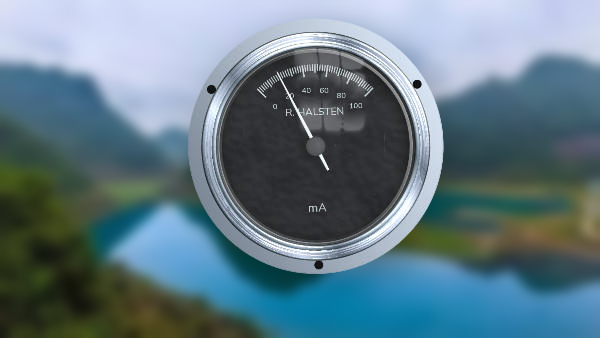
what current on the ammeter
20 mA
